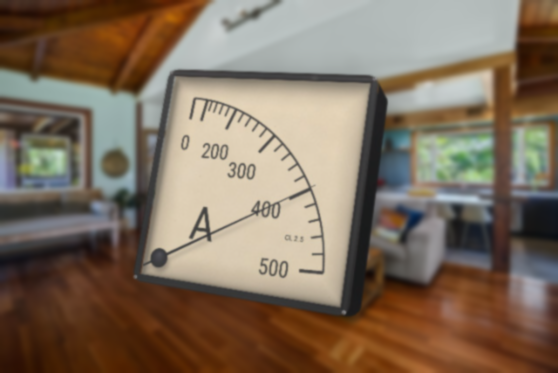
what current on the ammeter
400 A
